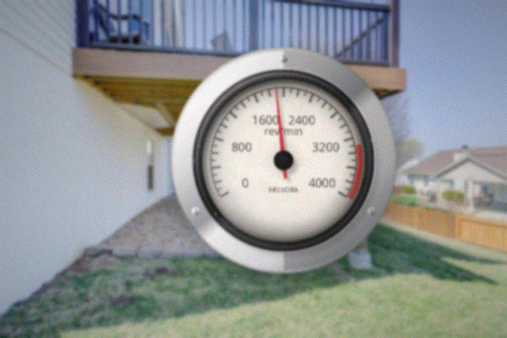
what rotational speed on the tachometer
1900 rpm
